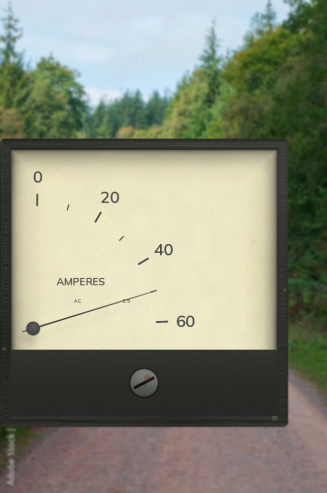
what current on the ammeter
50 A
